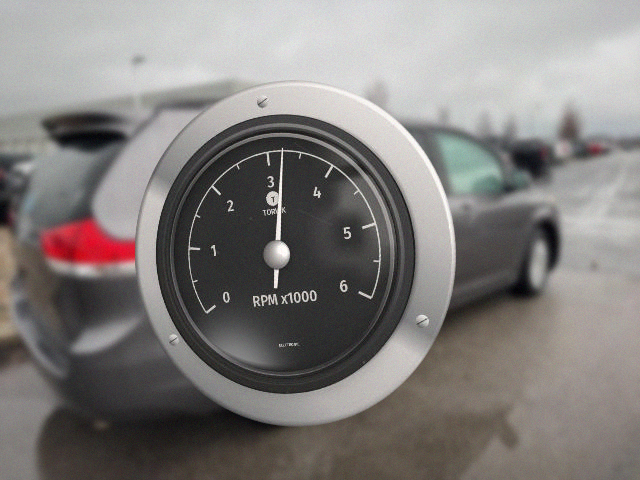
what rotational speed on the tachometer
3250 rpm
